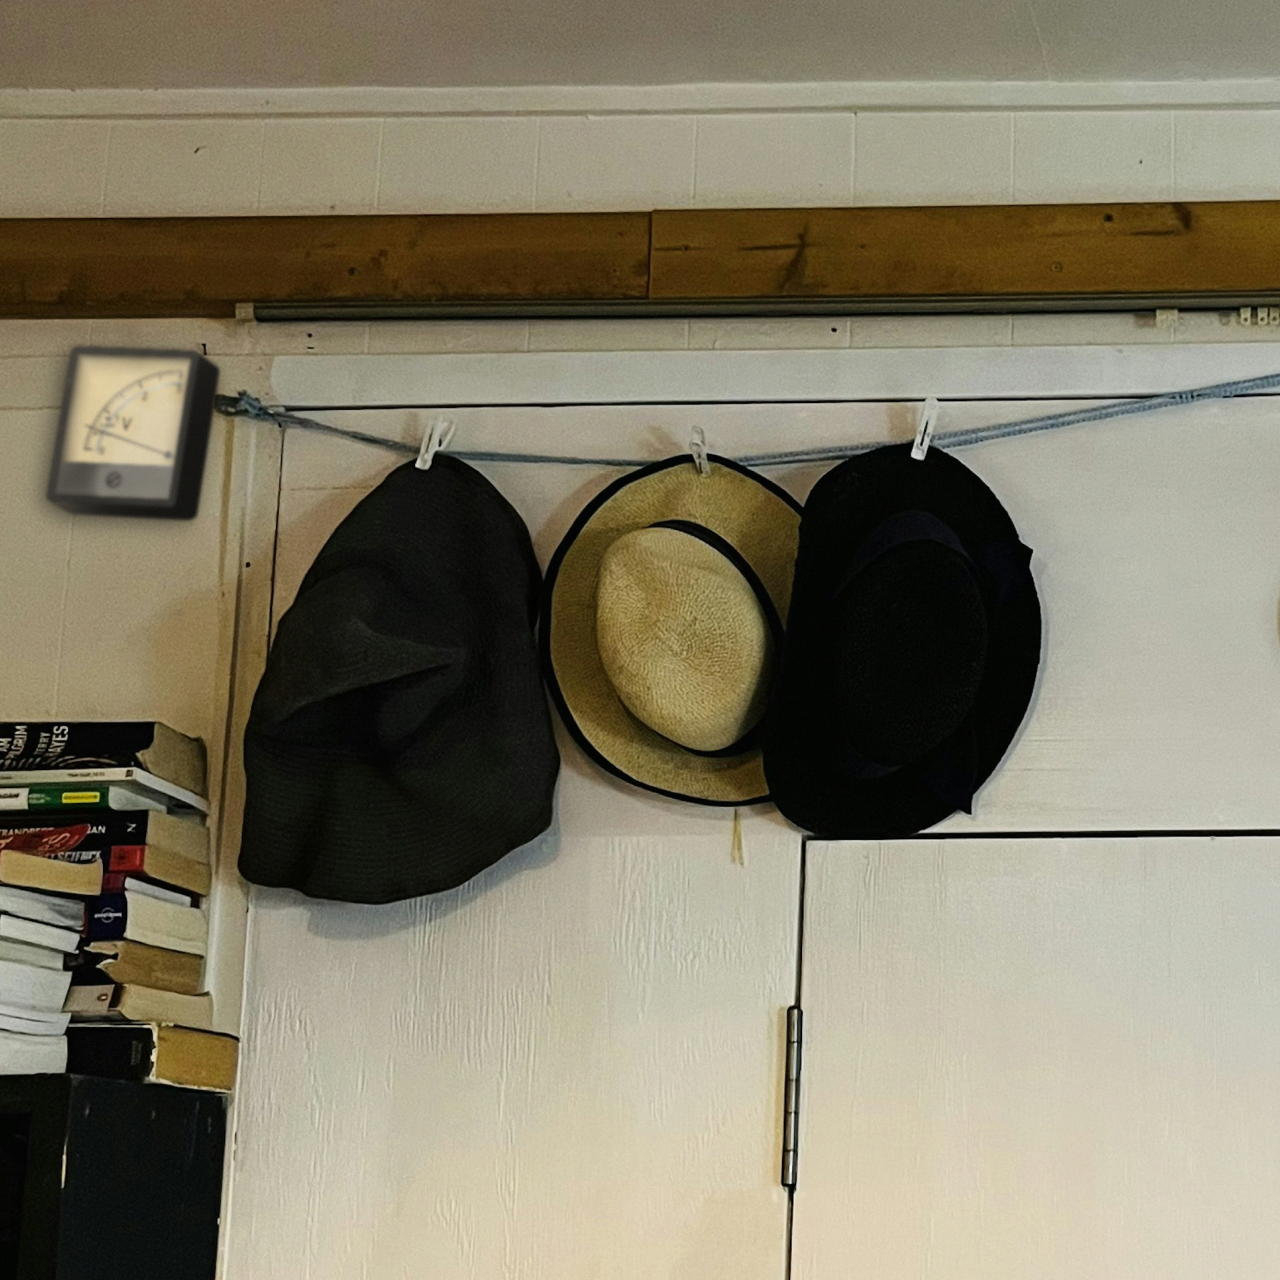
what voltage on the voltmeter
0.5 V
